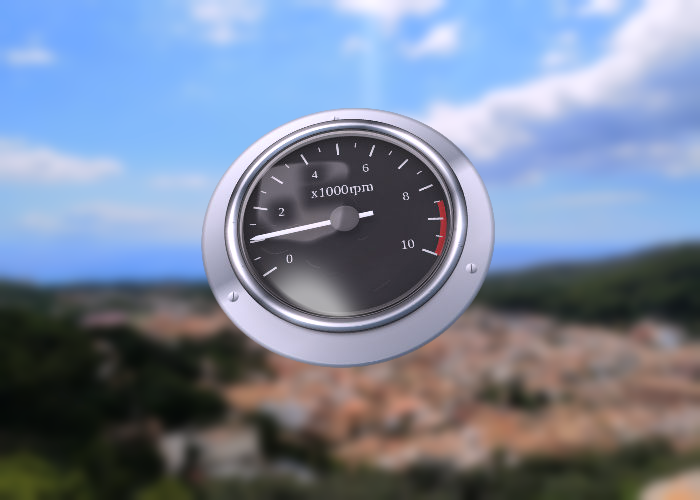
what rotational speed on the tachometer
1000 rpm
